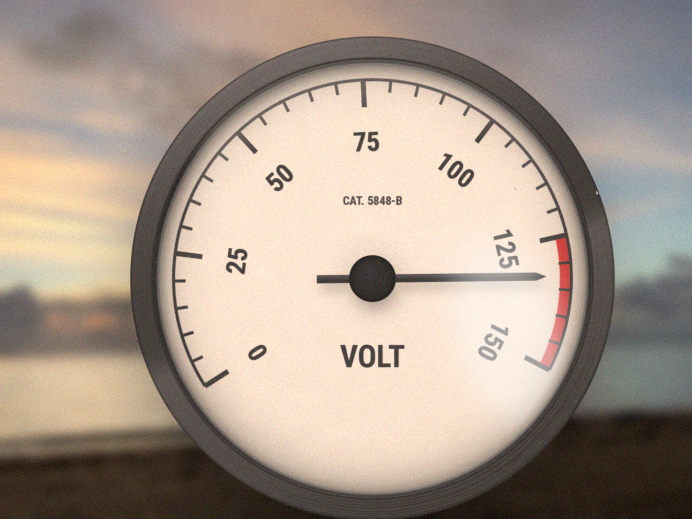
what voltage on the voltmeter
132.5 V
